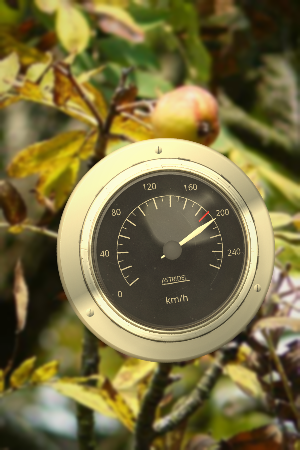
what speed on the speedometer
200 km/h
